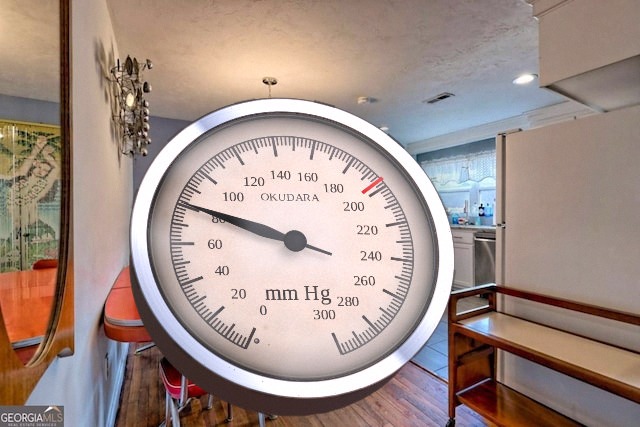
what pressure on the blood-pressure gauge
80 mmHg
